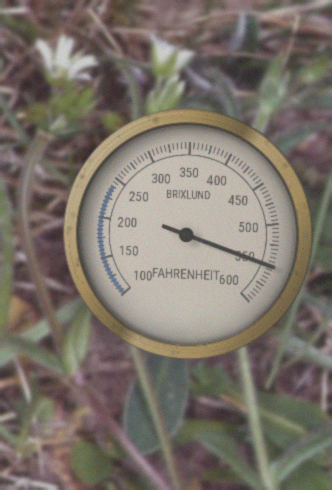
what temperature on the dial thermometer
550 °F
